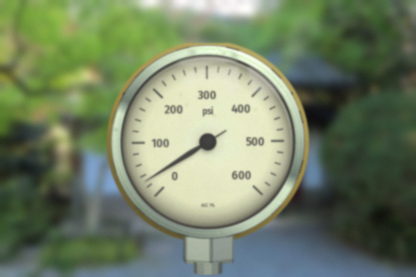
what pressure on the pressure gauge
30 psi
